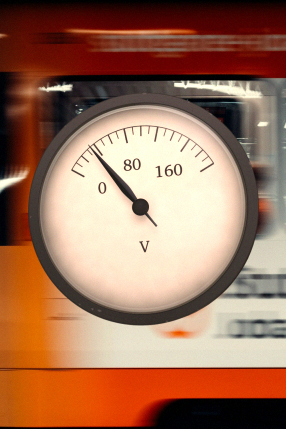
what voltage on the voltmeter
35 V
